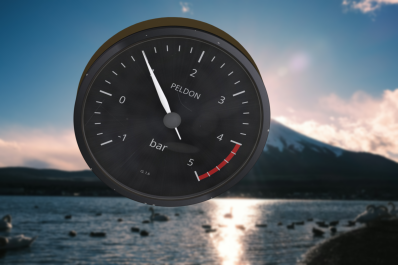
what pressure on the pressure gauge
1 bar
